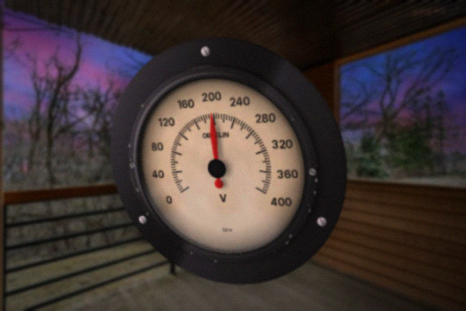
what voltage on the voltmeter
200 V
